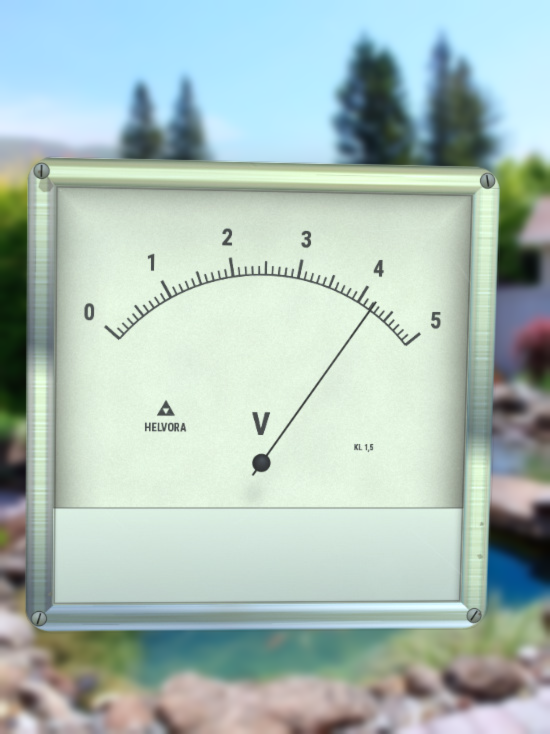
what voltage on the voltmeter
4.2 V
